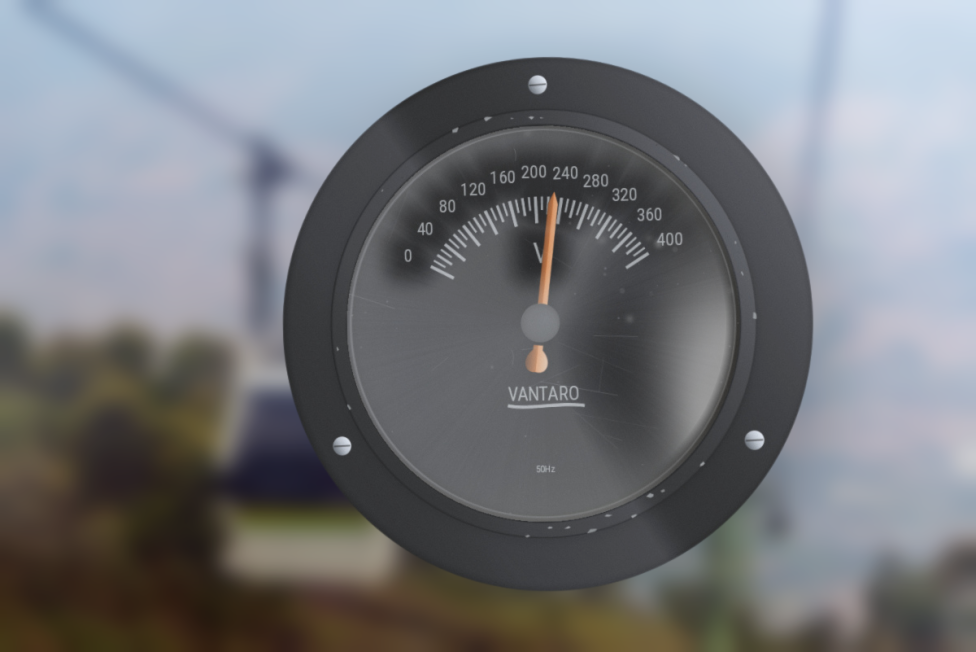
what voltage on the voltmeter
230 V
